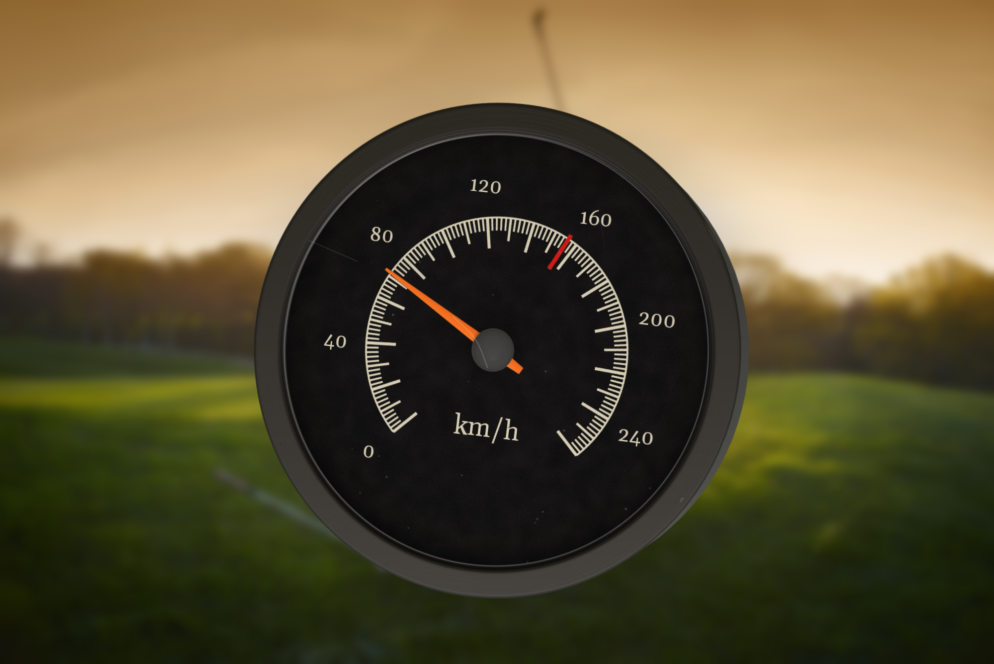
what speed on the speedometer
72 km/h
